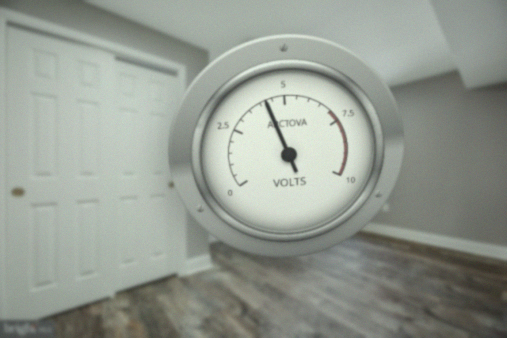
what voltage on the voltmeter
4.25 V
